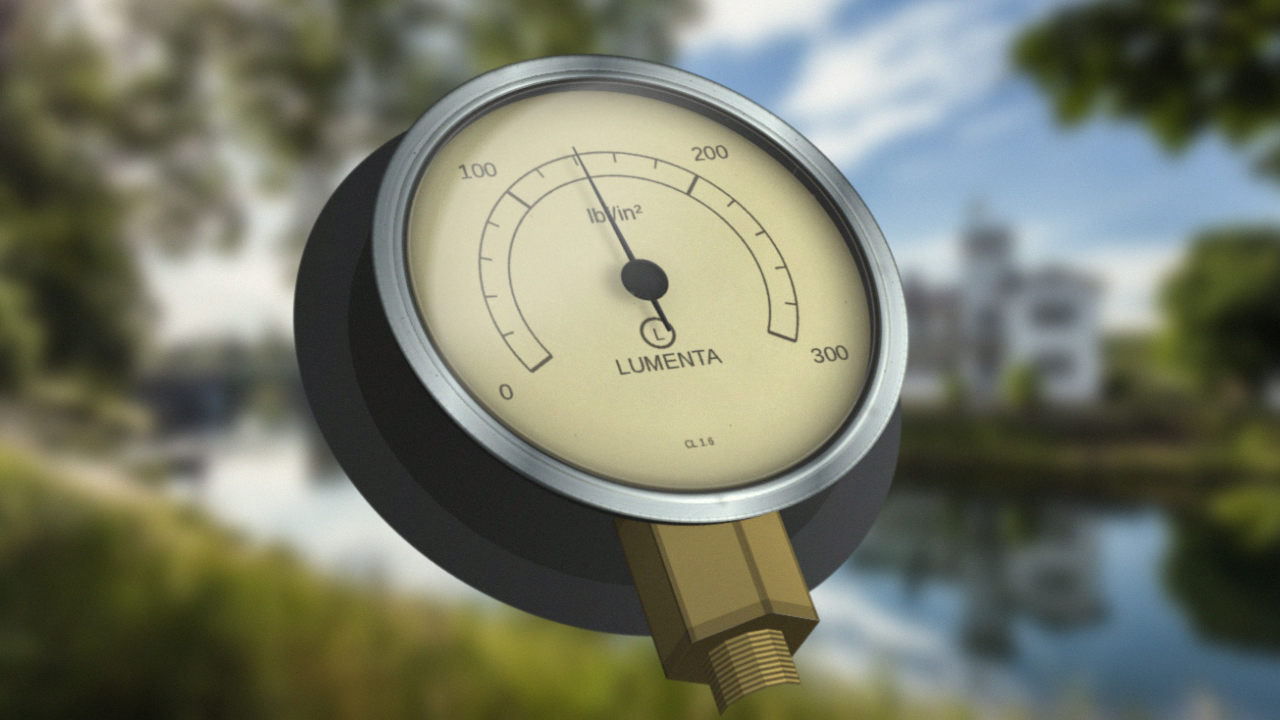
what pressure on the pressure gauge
140 psi
